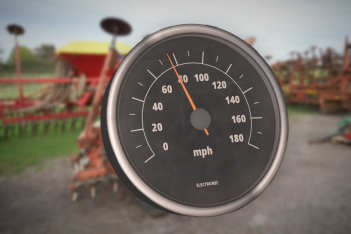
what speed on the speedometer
75 mph
